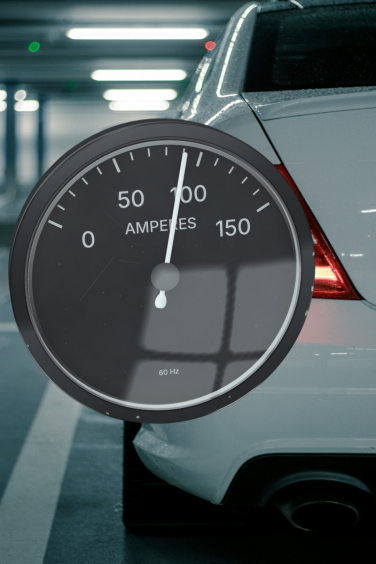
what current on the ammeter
90 A
